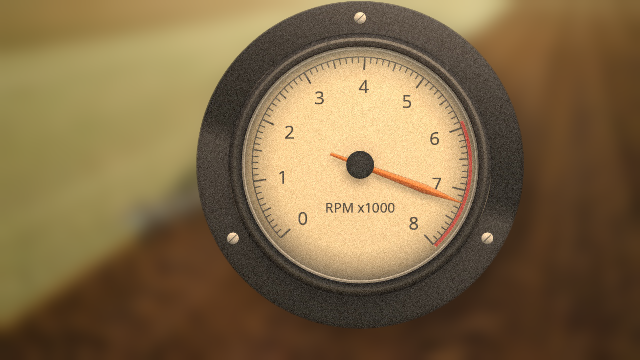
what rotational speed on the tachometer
7200 rpm
